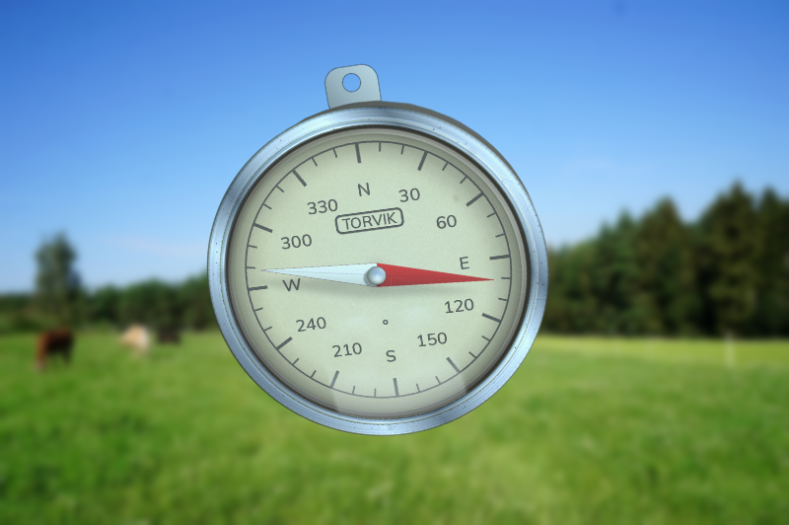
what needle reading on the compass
100 °
